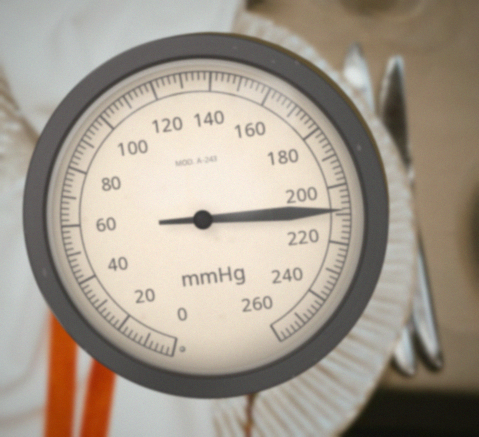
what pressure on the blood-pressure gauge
208 mmHg
